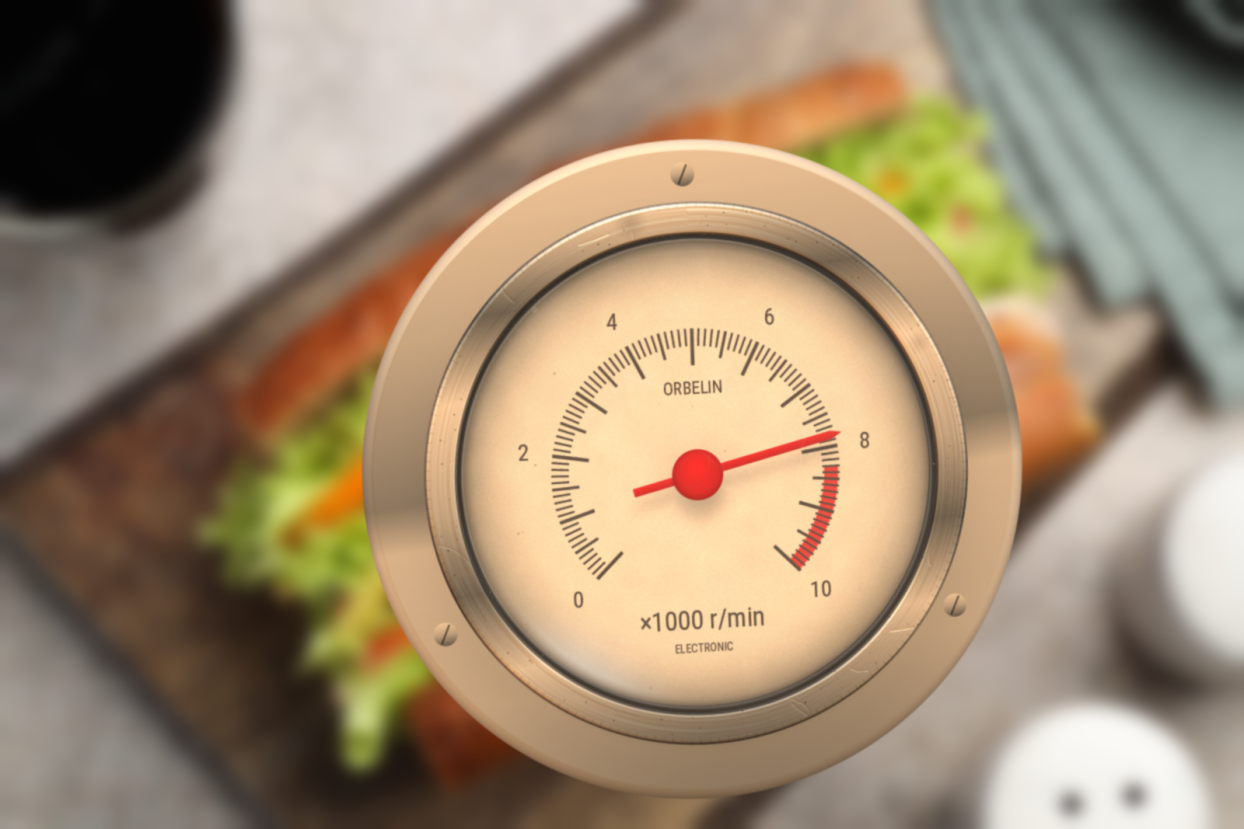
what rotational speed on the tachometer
7800 rpm
